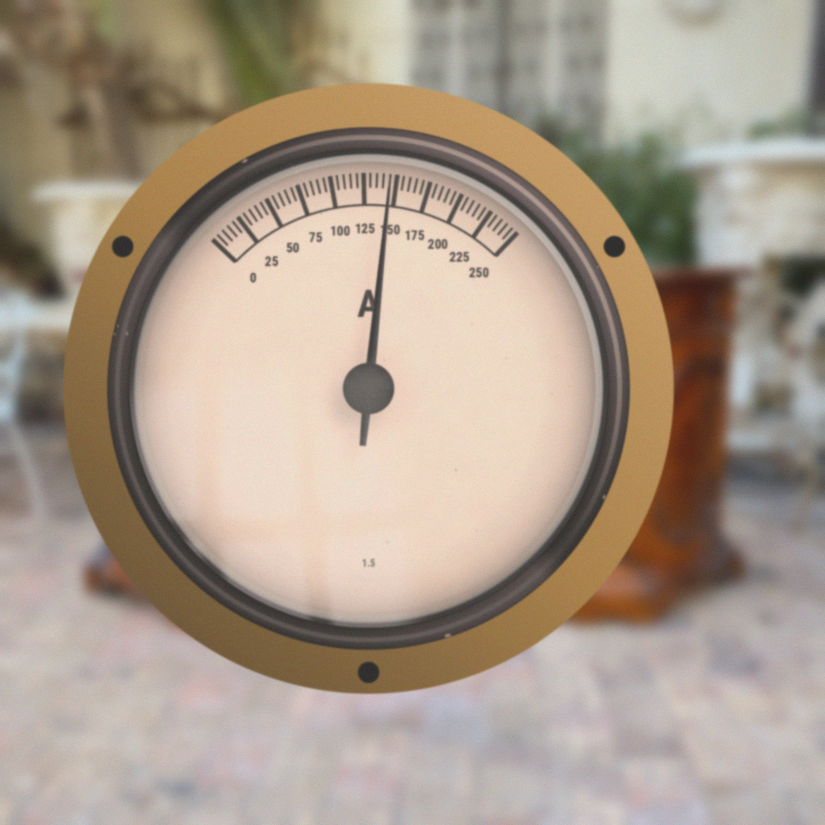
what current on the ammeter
145 A
